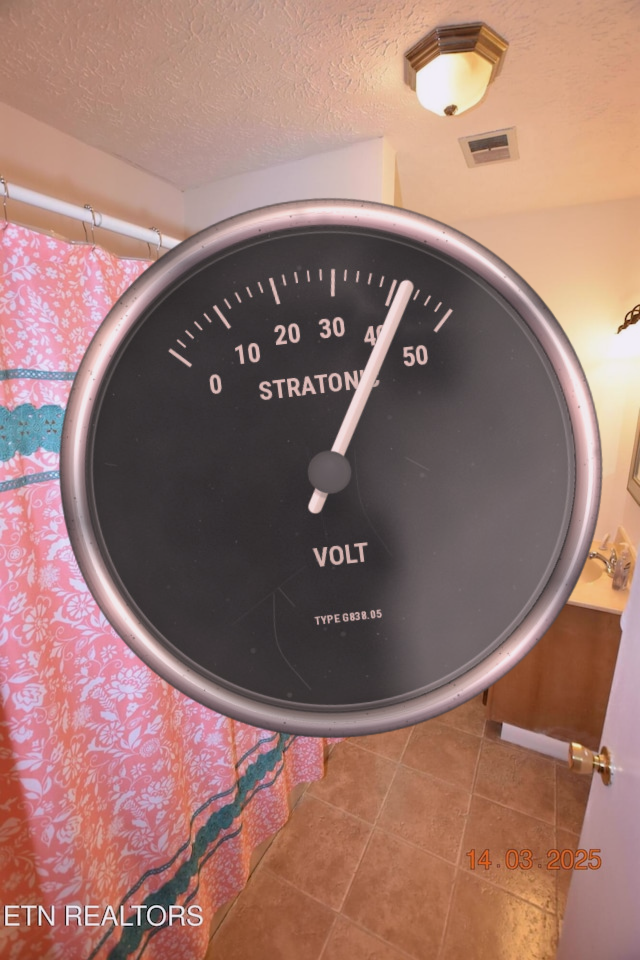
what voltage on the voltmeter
42 V
